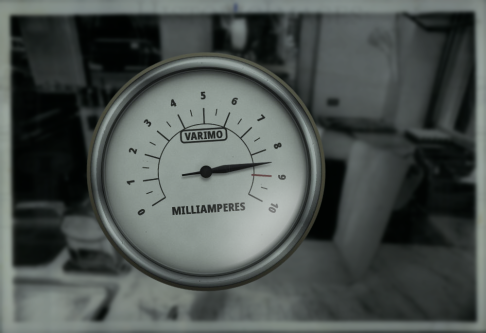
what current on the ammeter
8.5 mA
